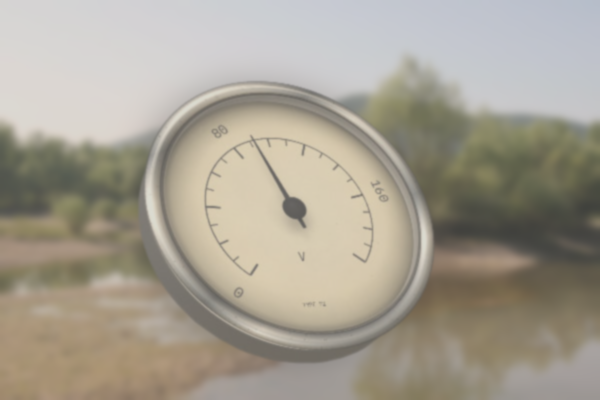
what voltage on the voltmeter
90 V
